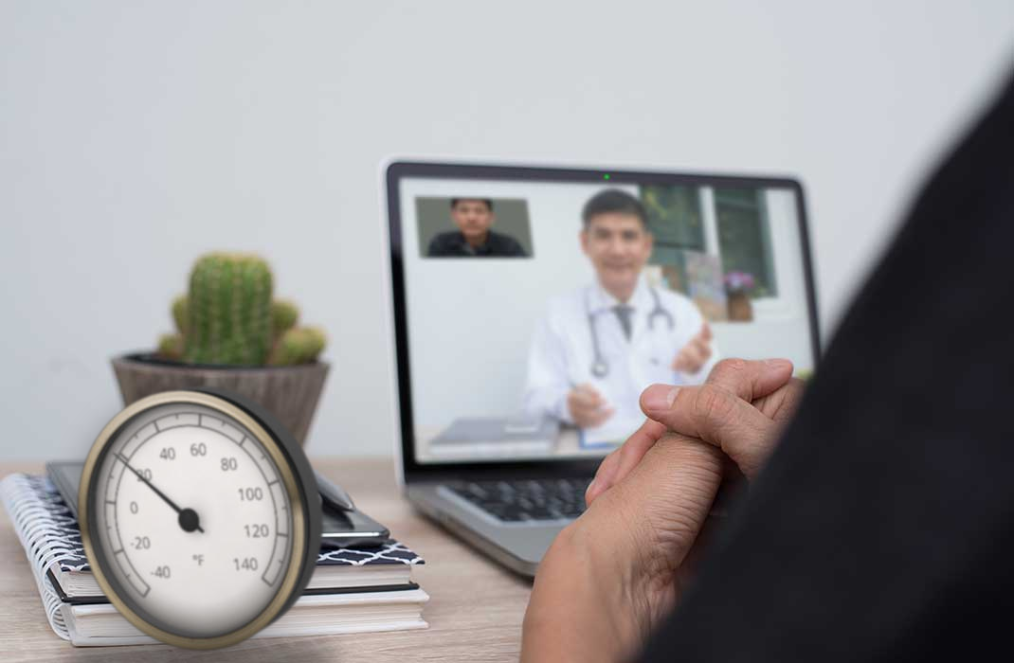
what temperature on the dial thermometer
20 °F
